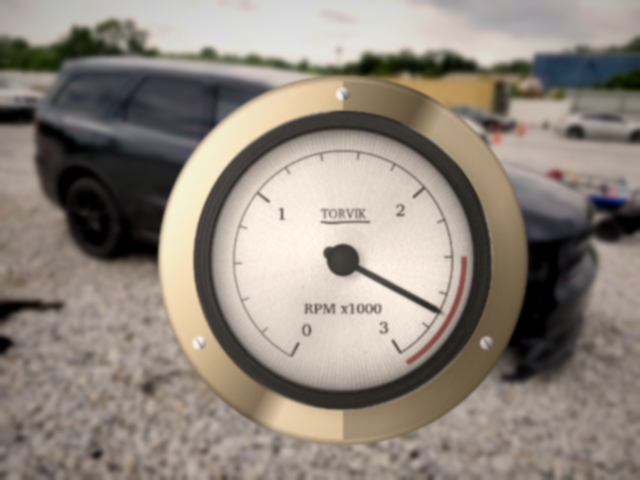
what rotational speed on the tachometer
2700 rpm
